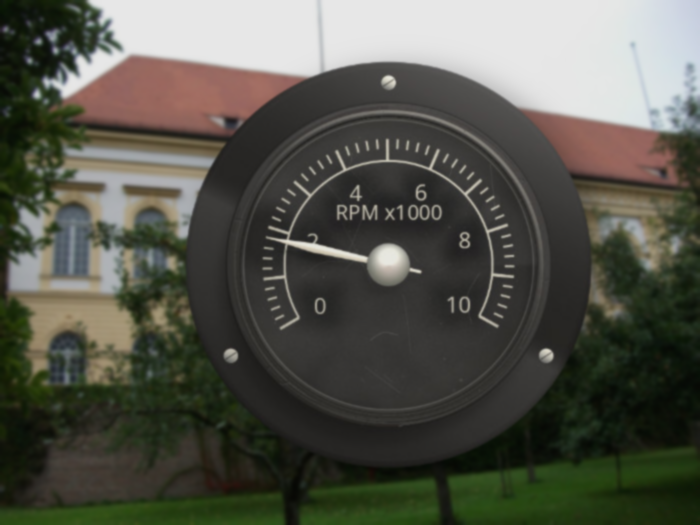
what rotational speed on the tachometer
1800 rpm
